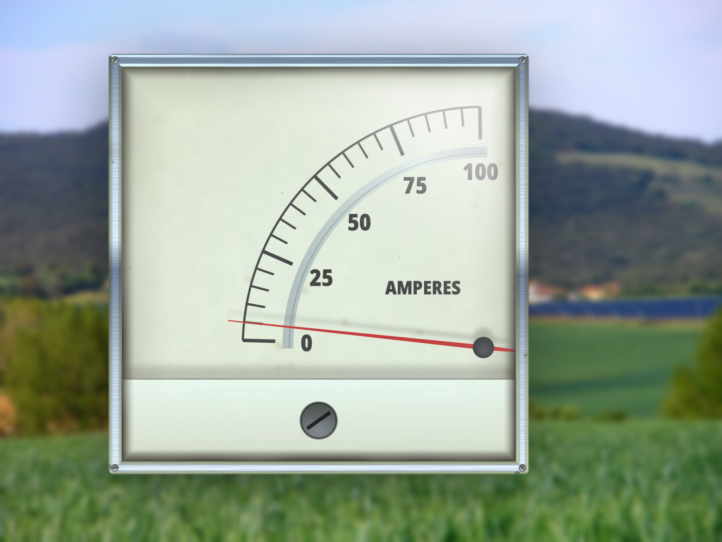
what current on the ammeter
5 A
